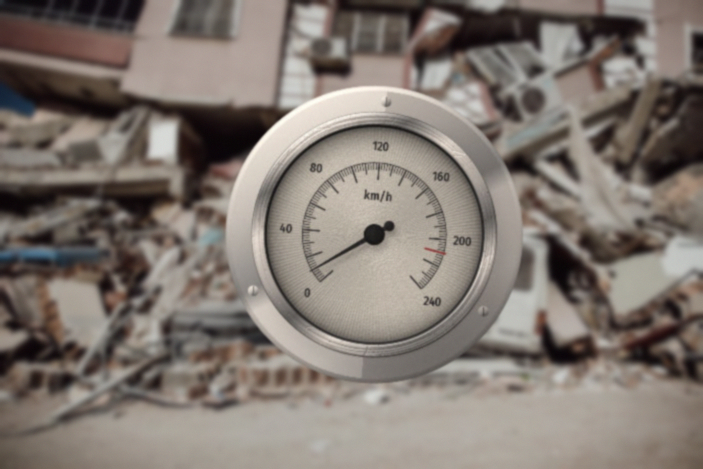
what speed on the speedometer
10 km/h
